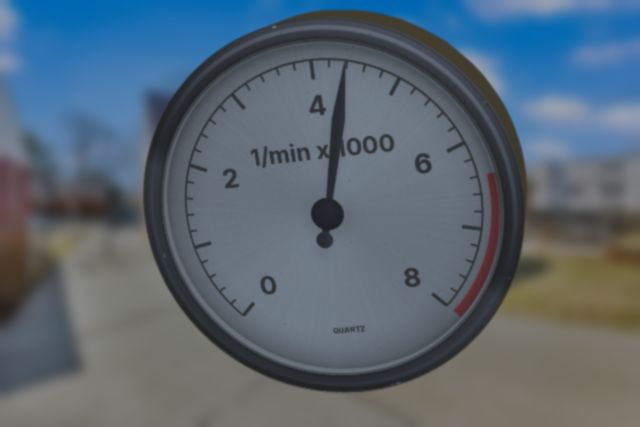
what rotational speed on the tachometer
4400 rpm
